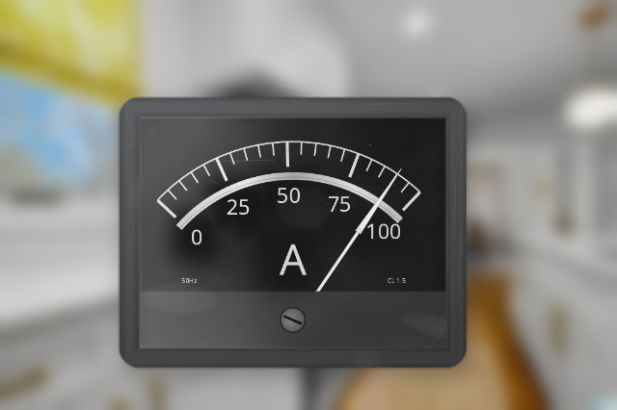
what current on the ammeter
90 A
